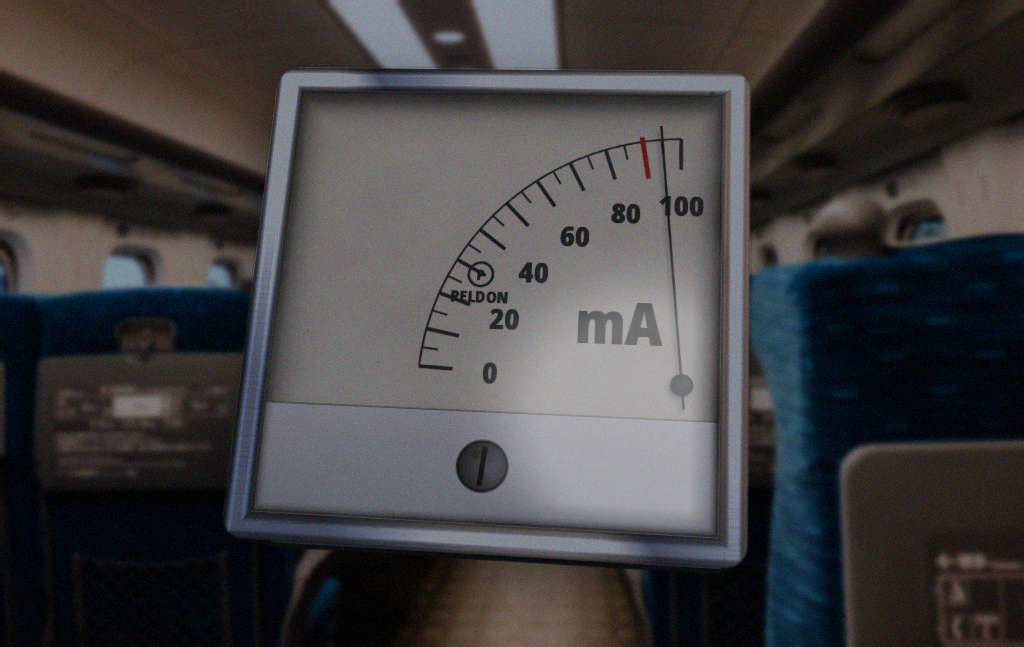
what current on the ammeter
95 mA
